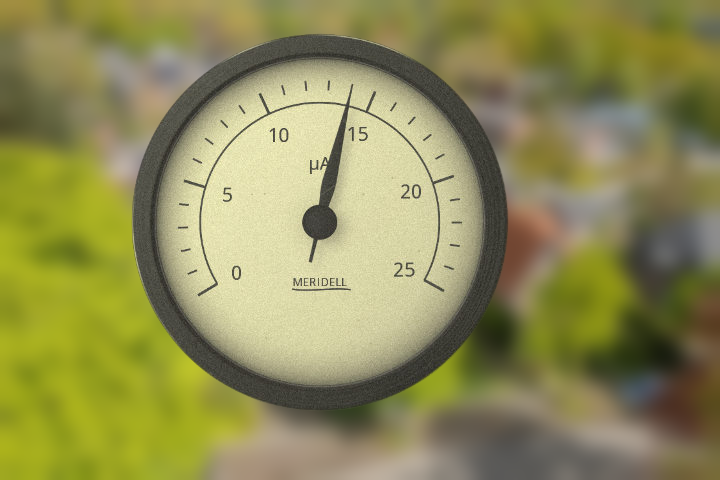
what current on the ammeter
14 µA
